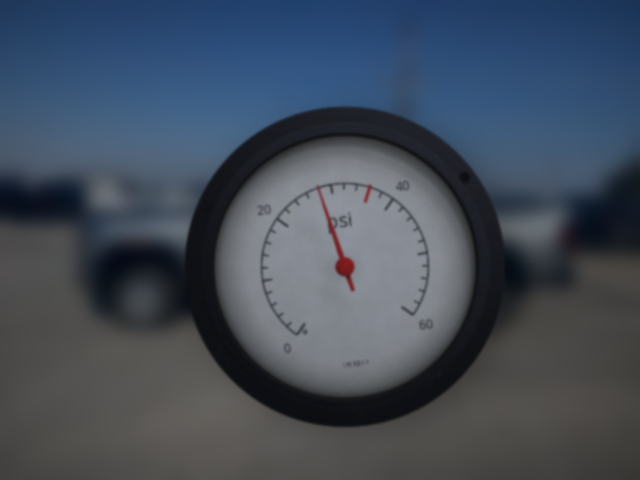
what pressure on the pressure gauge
28 psi
